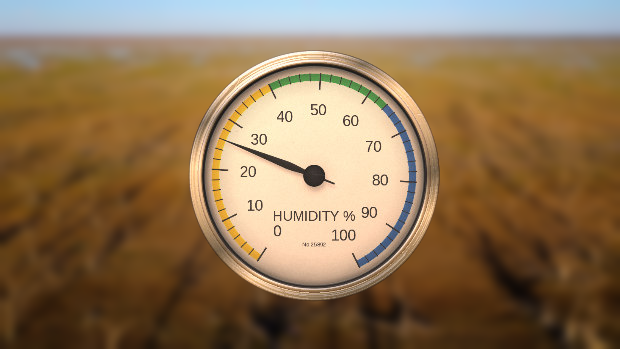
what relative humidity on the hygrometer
26 %
